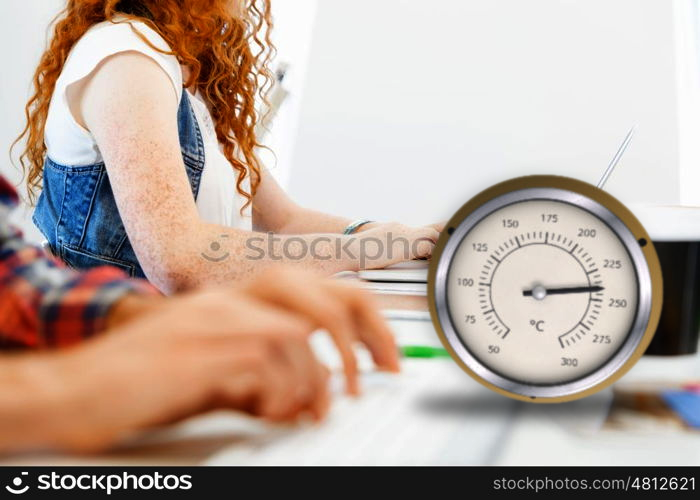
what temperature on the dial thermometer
240 °C
